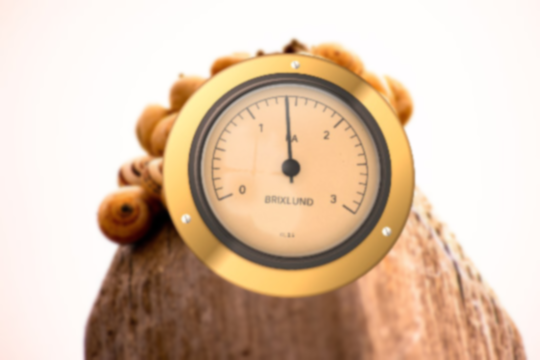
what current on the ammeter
1.4 kA
